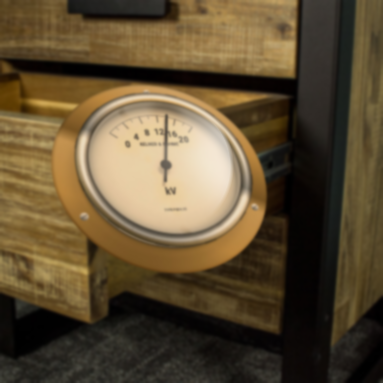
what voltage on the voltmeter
14 kV
